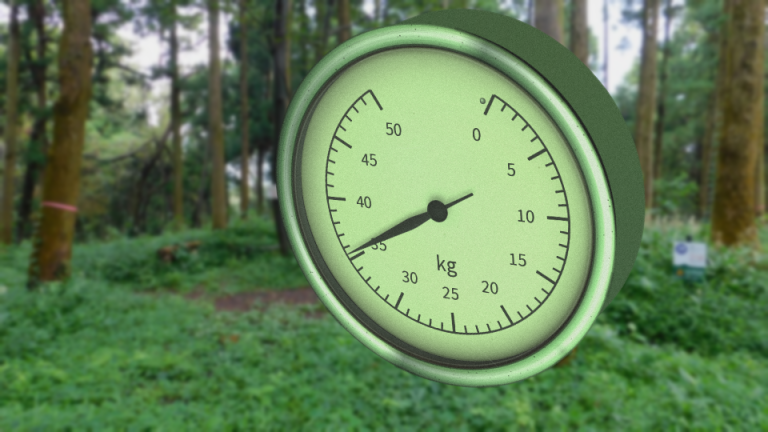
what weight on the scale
35.5 kg
